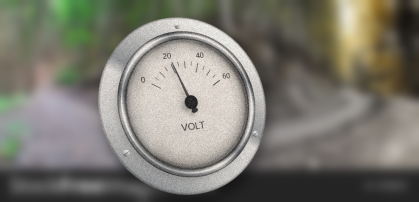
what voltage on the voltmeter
20 V
